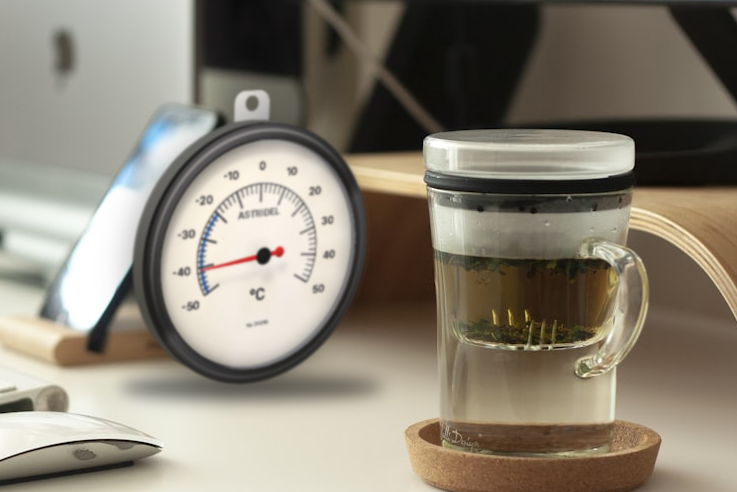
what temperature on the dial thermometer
-40 °C
